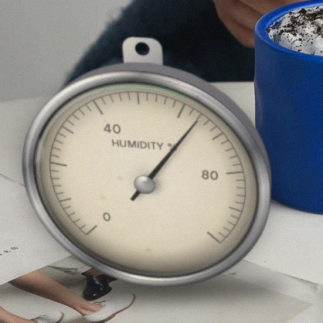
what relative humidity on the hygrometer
64 %
